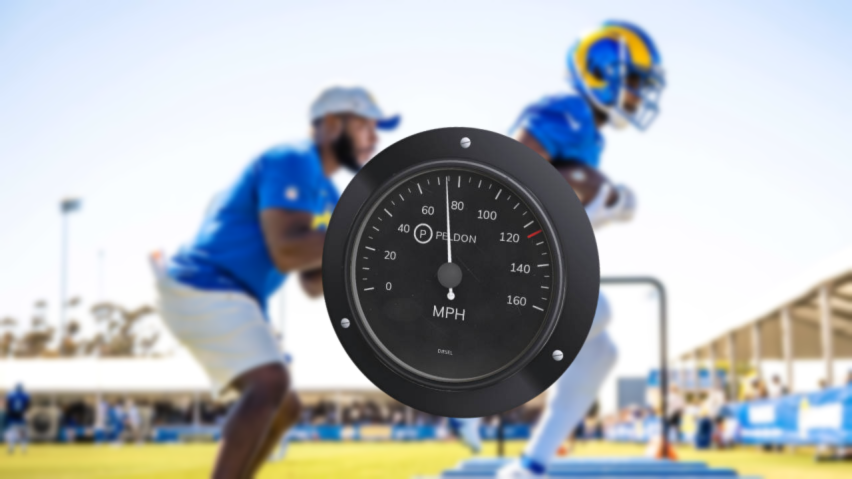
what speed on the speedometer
75 mph
